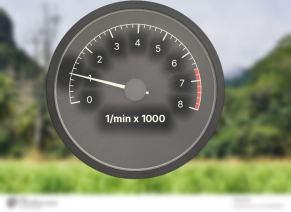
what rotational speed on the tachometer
1000 rpm
